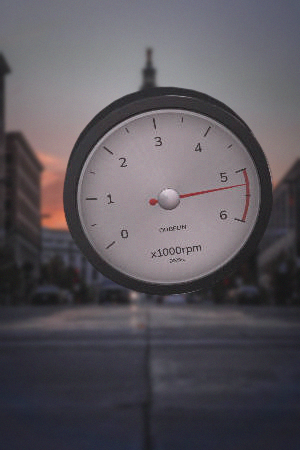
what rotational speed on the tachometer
5250 rpm
